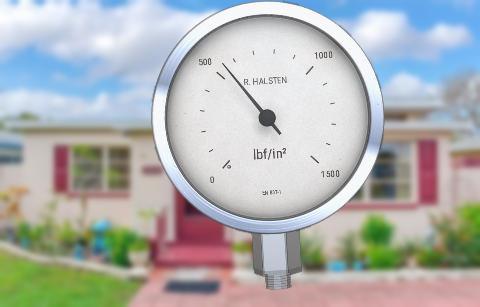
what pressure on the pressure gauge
550 psi
